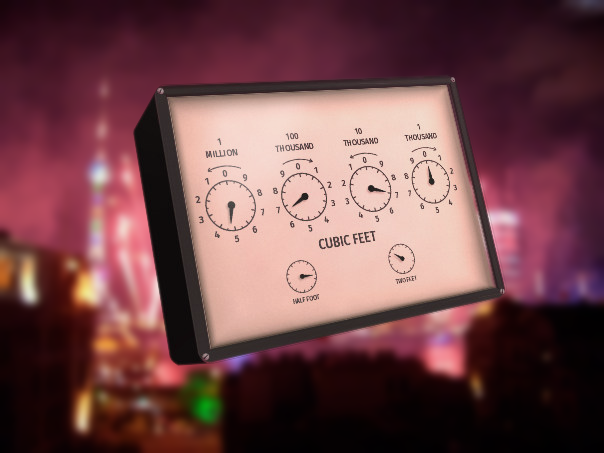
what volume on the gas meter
467000 ft³
